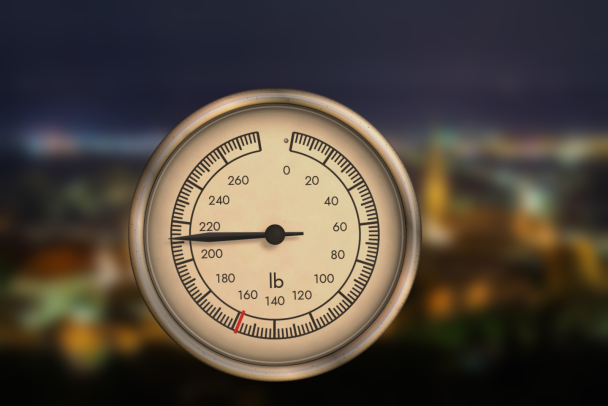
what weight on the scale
212 lb
